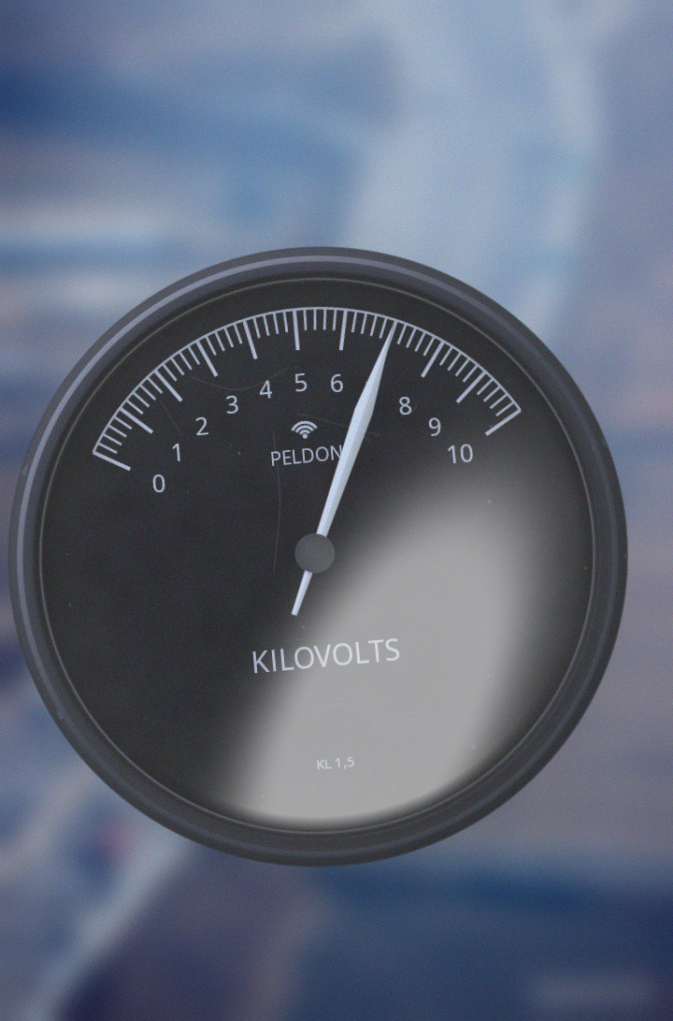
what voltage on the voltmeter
7 kV
